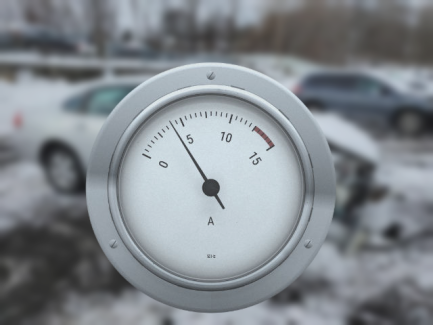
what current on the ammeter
4 A
